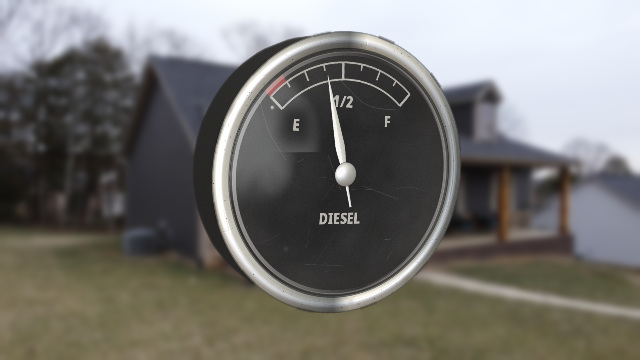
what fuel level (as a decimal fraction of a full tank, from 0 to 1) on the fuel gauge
0.375
